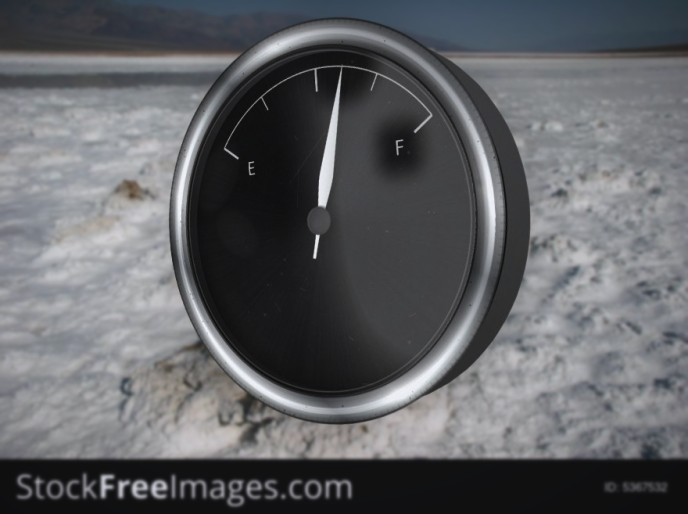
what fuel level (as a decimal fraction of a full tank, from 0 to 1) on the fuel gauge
0.625
